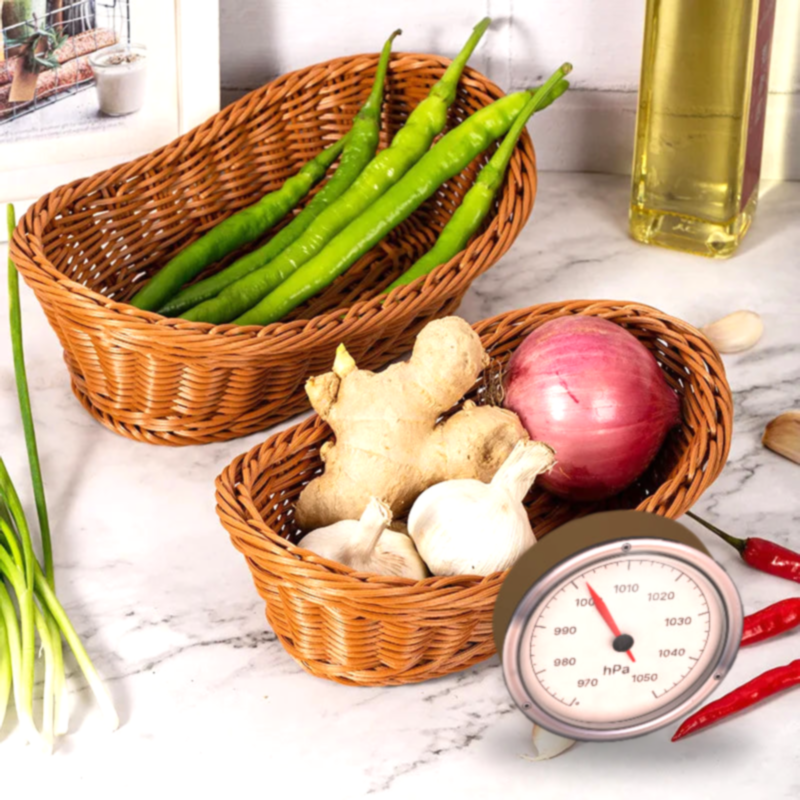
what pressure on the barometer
1002 hPa
